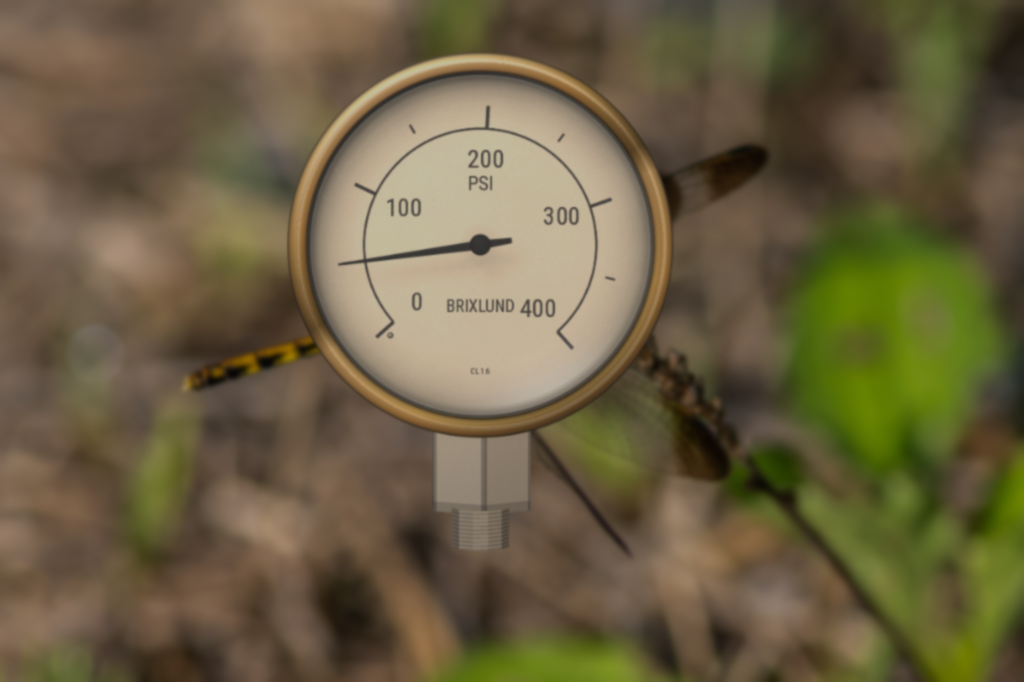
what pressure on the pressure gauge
50 psi
